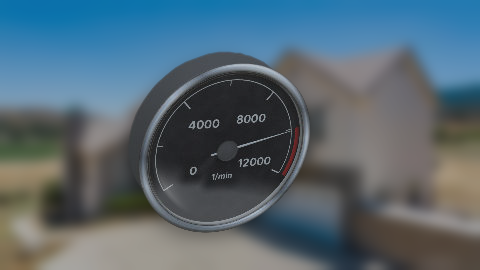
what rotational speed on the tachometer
10000 rpm
